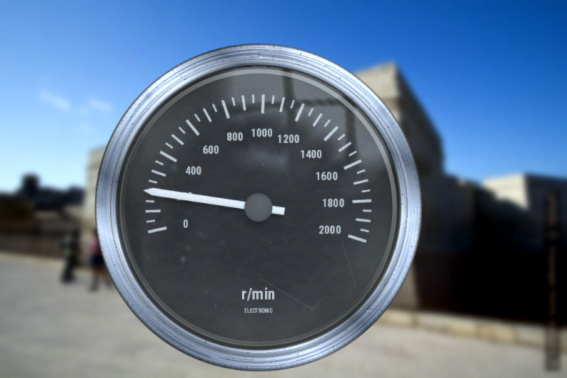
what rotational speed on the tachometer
200 rpm
